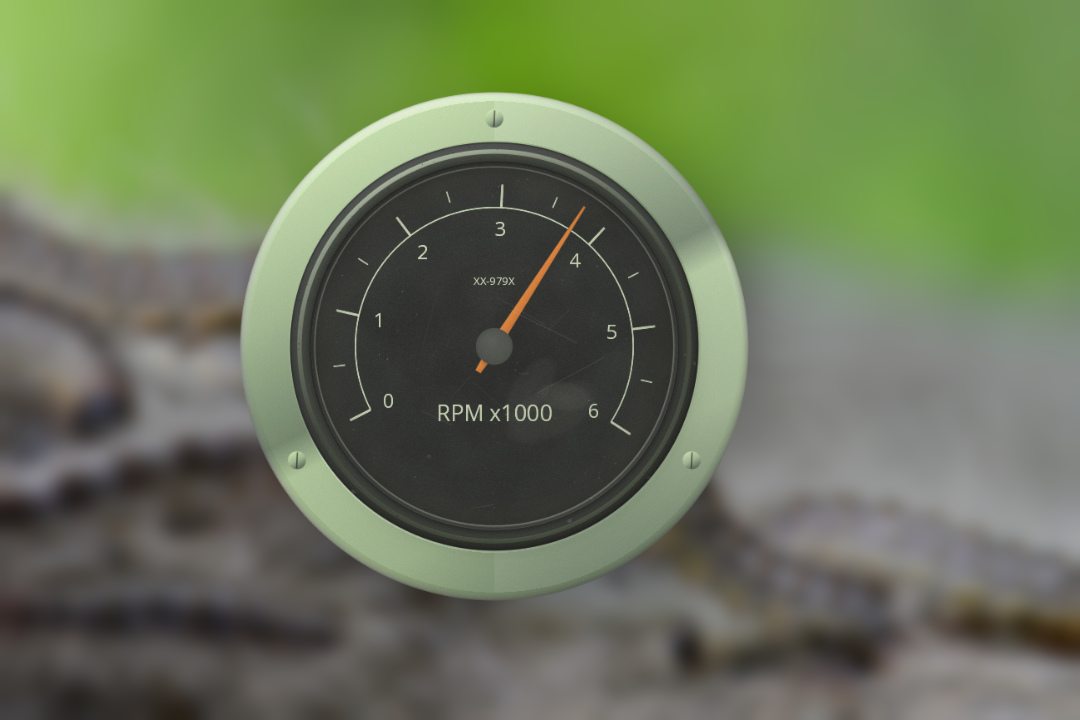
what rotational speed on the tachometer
3750 rpm
